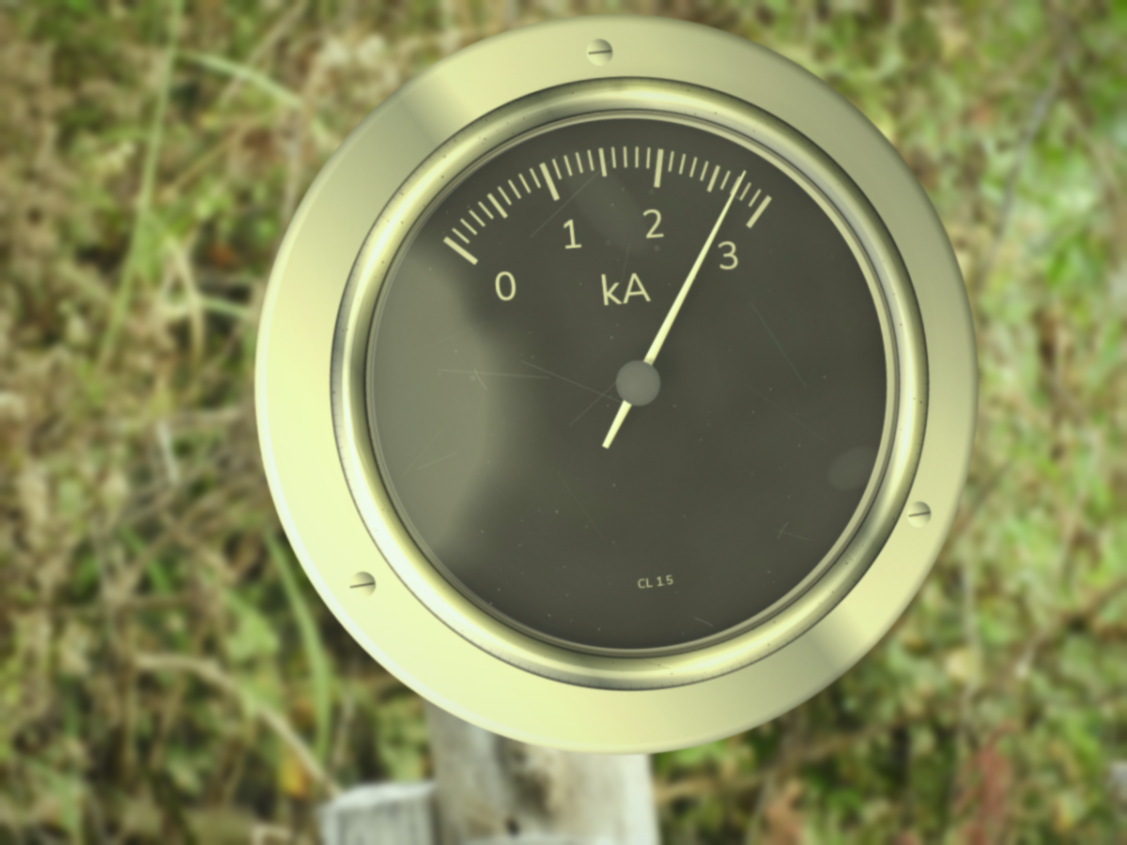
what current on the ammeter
2.7 kA
